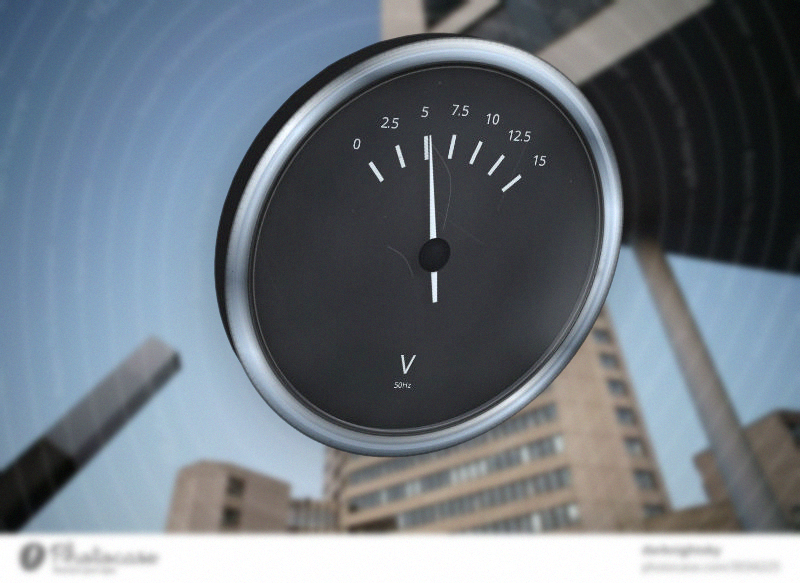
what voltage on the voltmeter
5 V
